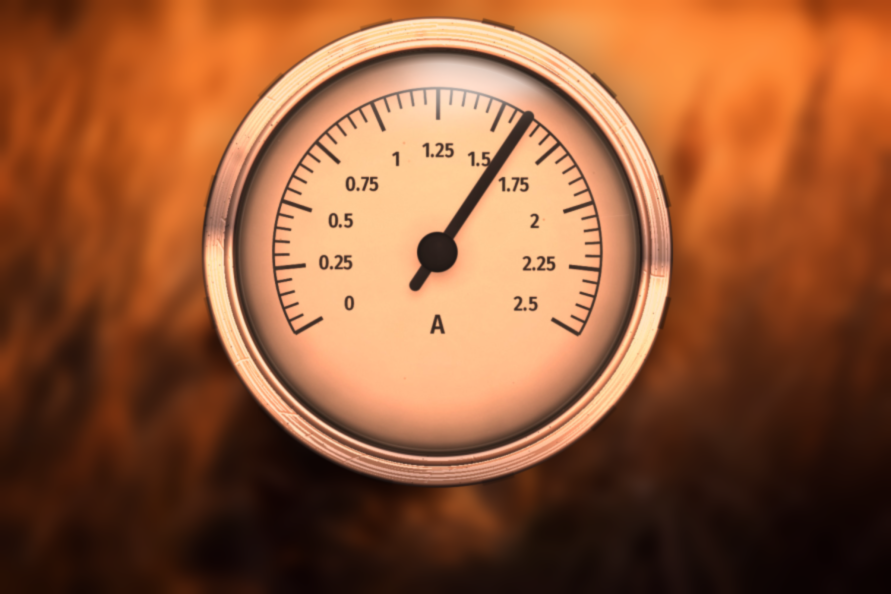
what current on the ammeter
1.6 A
